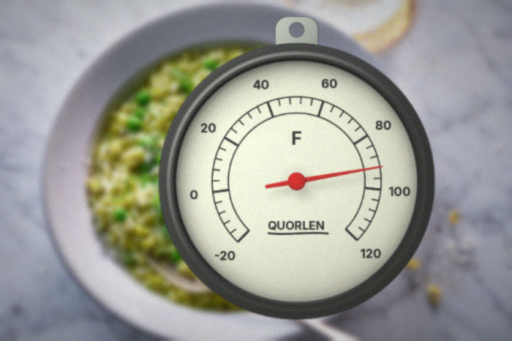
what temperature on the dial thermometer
92 °F
